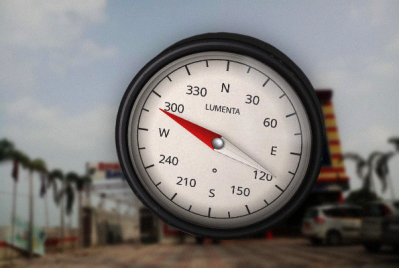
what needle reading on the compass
292.5 °
